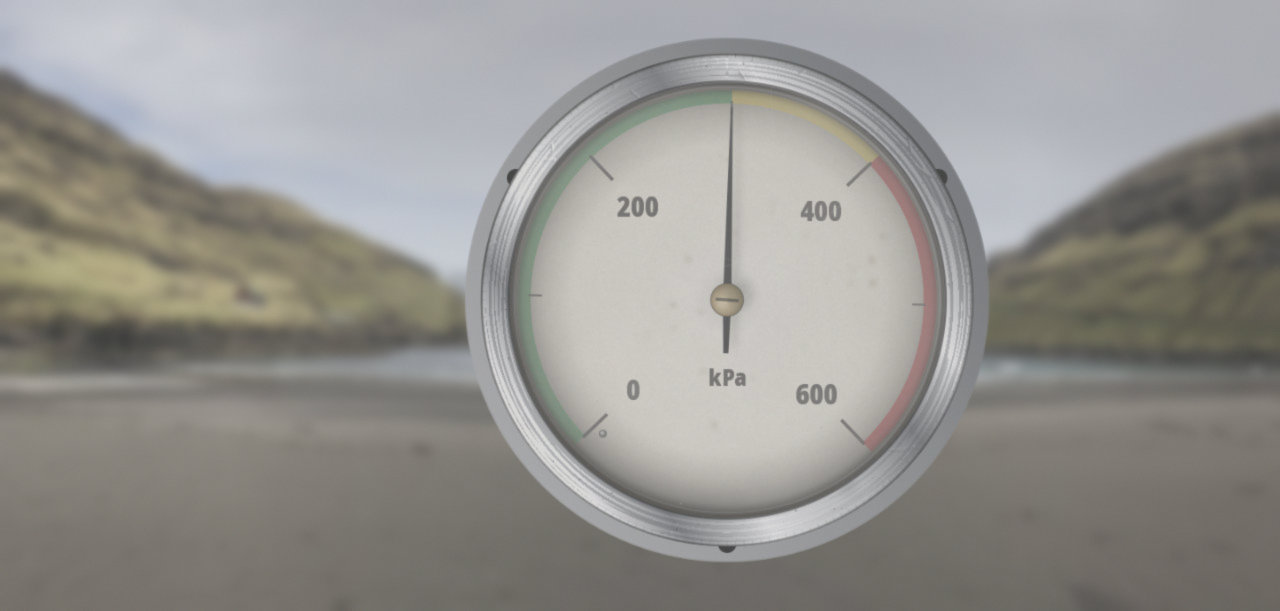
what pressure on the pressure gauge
300 kPa
